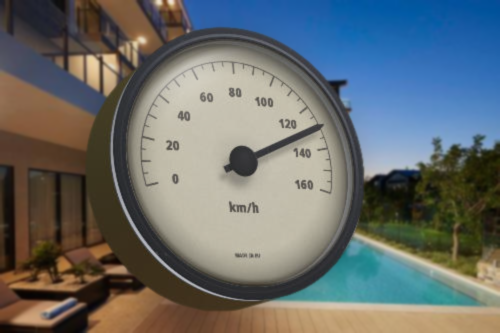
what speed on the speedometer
130 km/h
